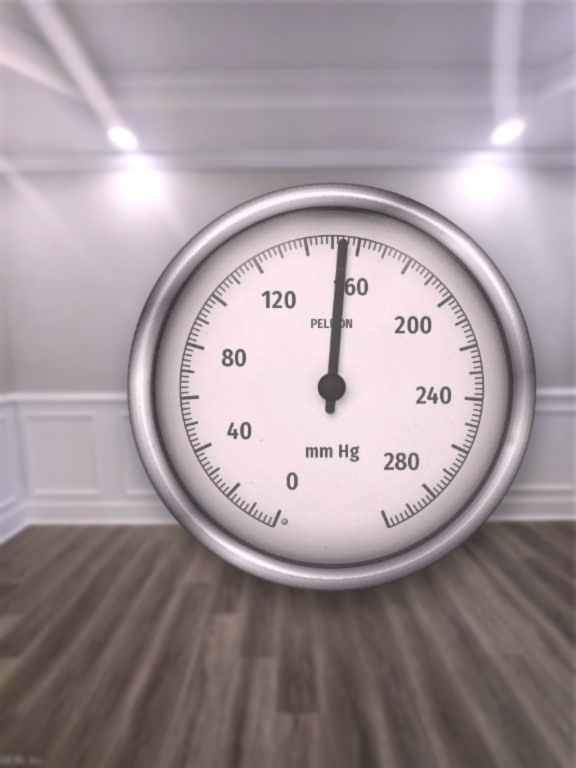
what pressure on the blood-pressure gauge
154 mmHg
